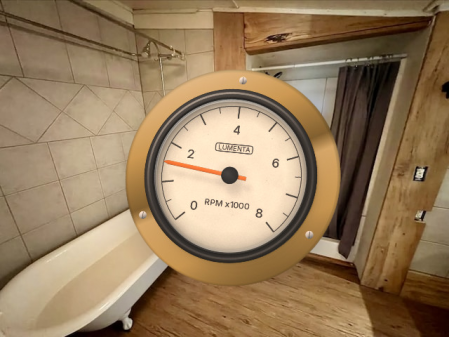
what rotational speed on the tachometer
1500 rpm
